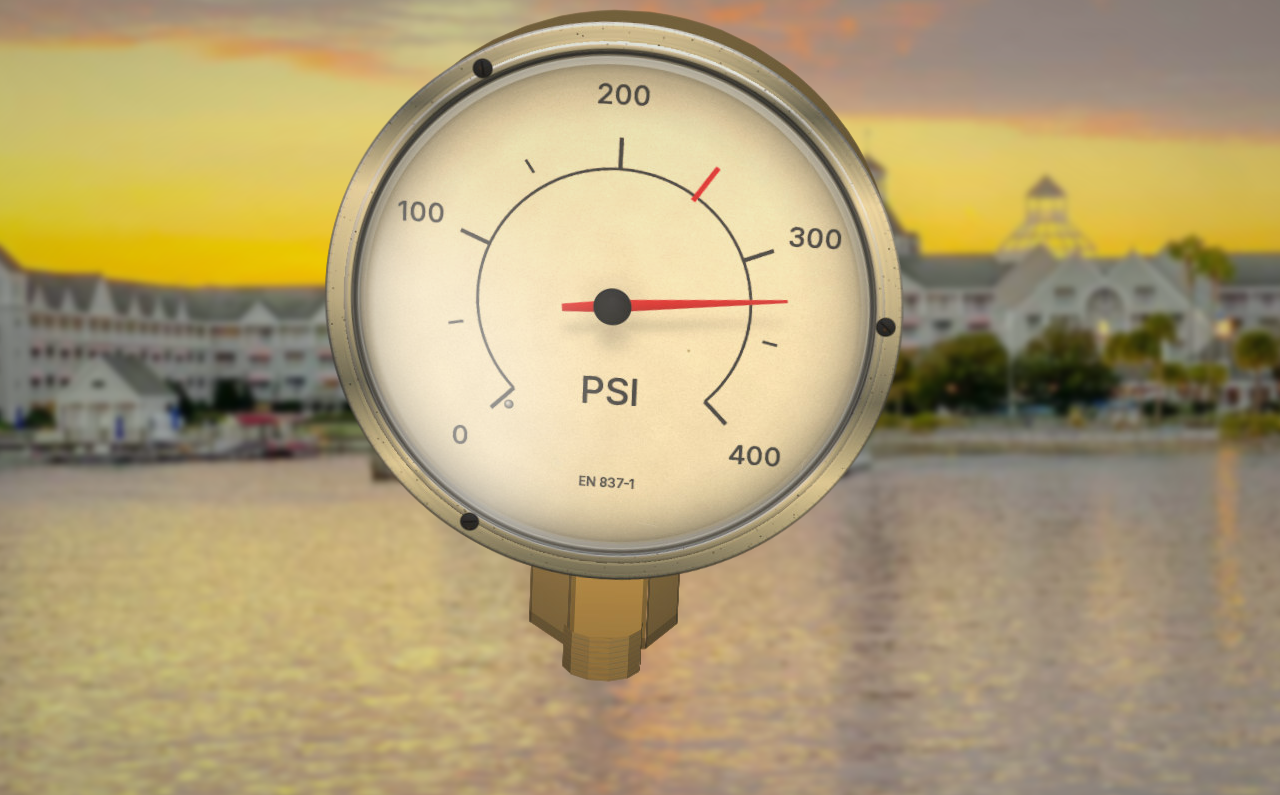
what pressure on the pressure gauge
325 psi
